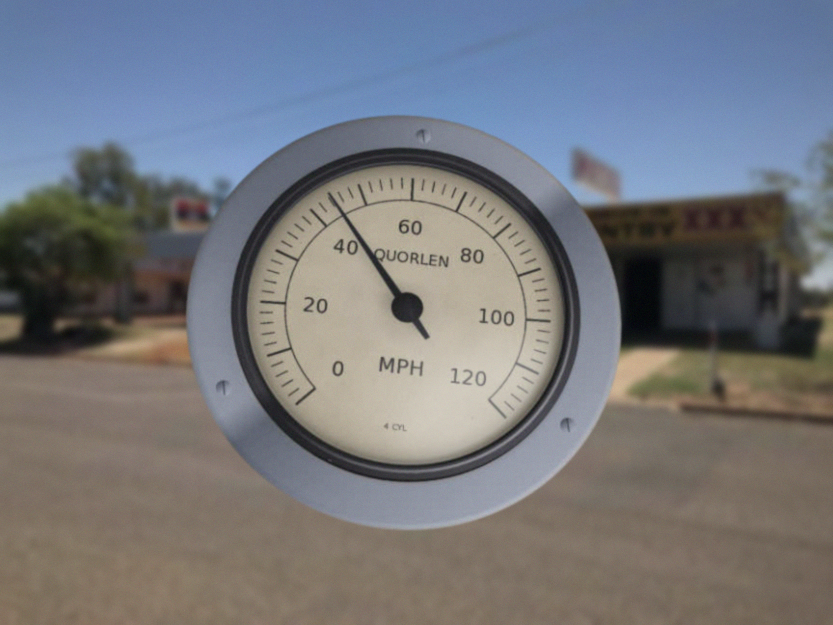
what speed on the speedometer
44 mph
